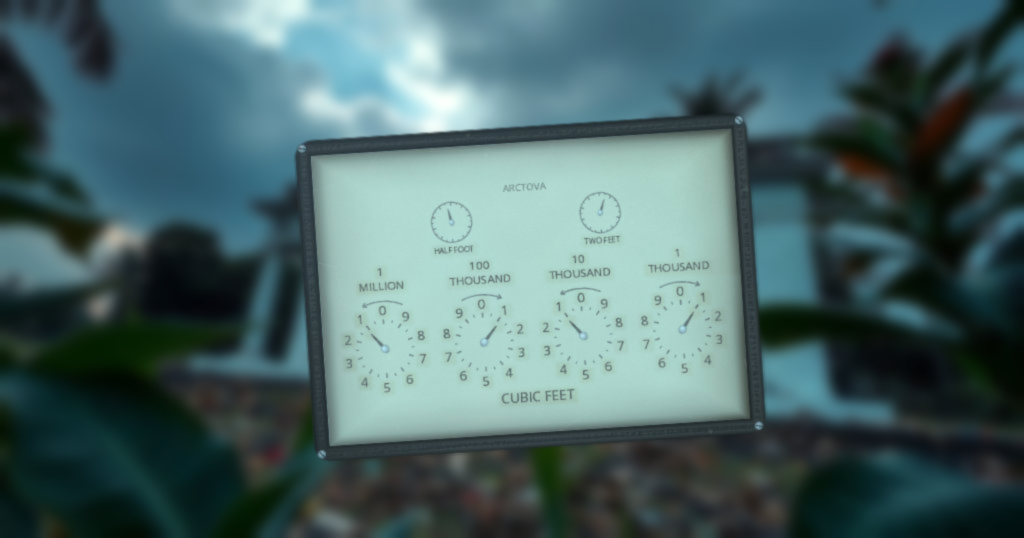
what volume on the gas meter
111100 ft³
